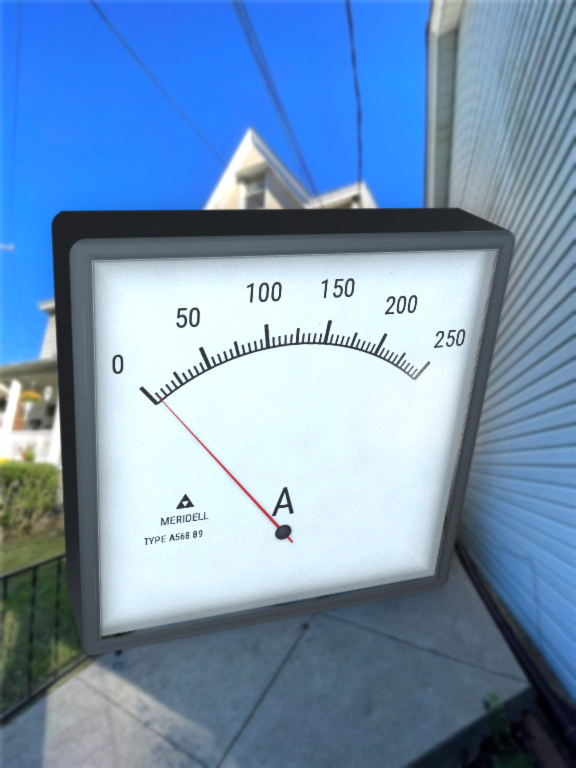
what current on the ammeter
5 A
